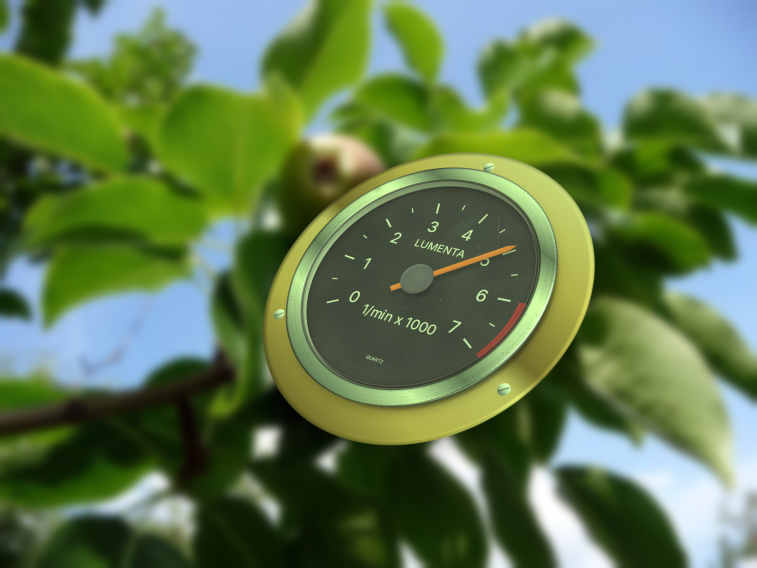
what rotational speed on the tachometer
5000 rpm
